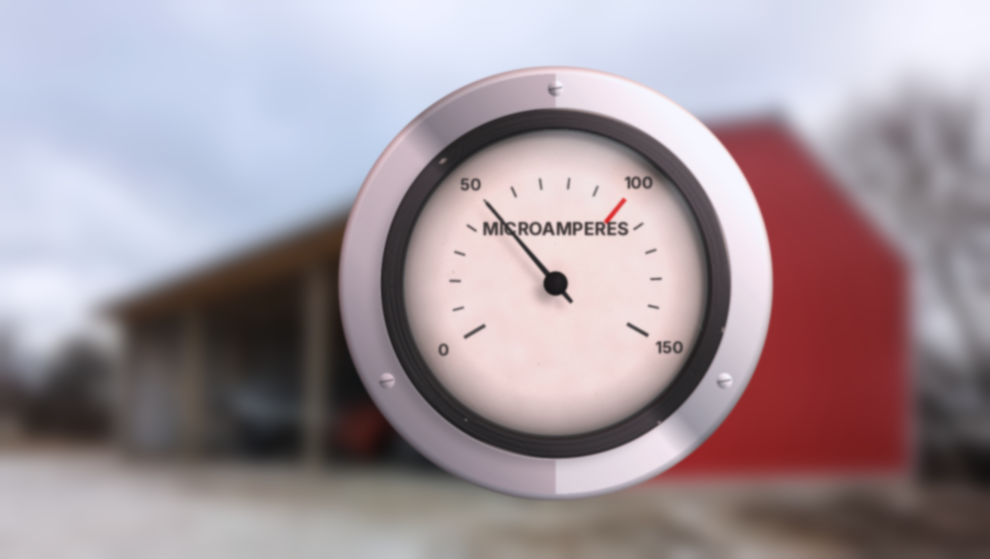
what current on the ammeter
50 µA
